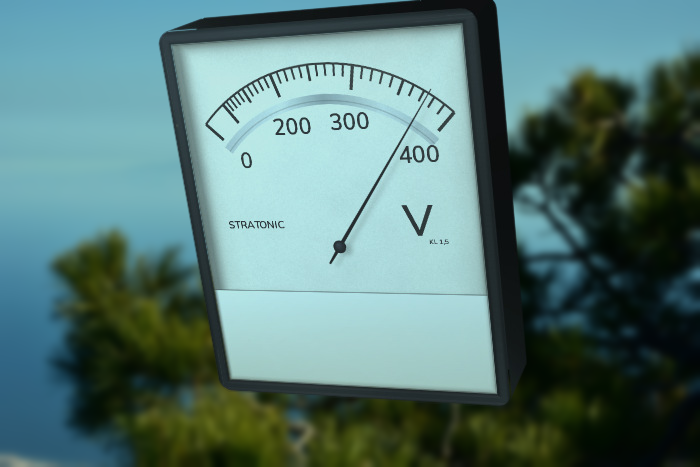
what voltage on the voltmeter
375 V
